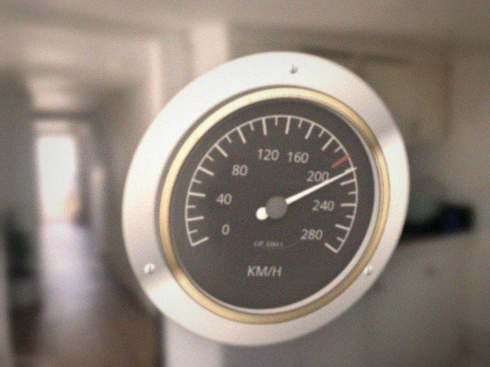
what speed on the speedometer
210 km/h
